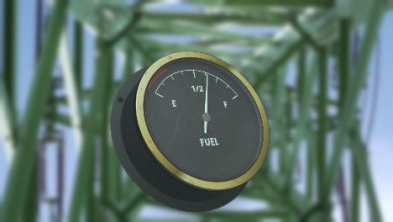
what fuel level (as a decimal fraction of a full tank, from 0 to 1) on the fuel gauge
0.625
